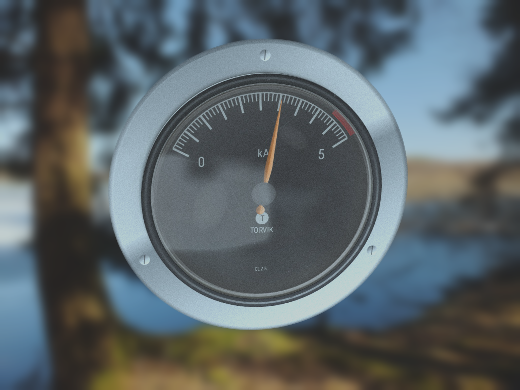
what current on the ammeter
3 kA
